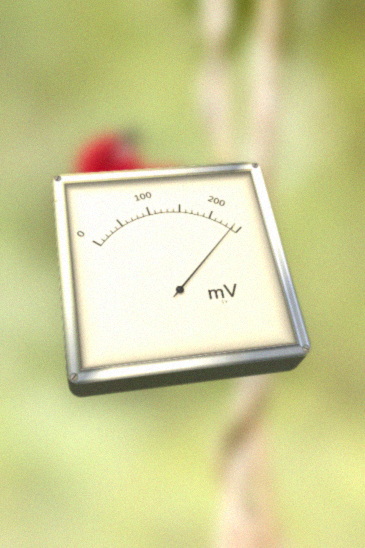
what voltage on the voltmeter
240 mV
